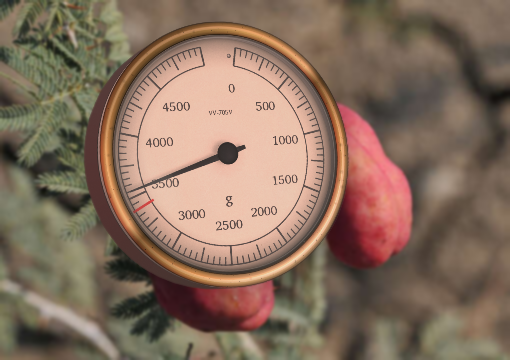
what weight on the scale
3550 g
